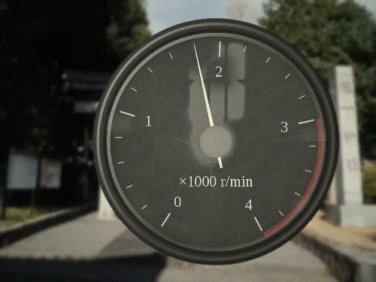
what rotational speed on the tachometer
1800 rpm
